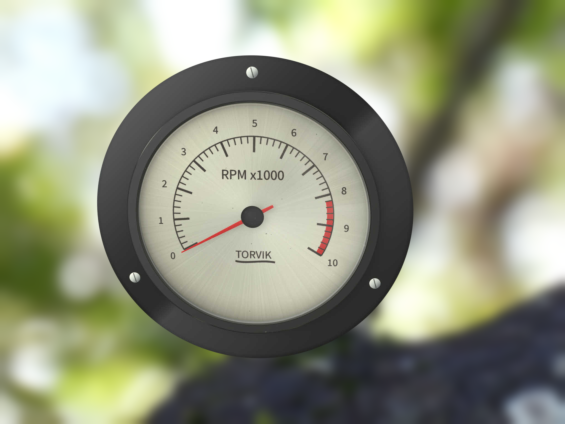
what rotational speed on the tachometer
0 rpm
